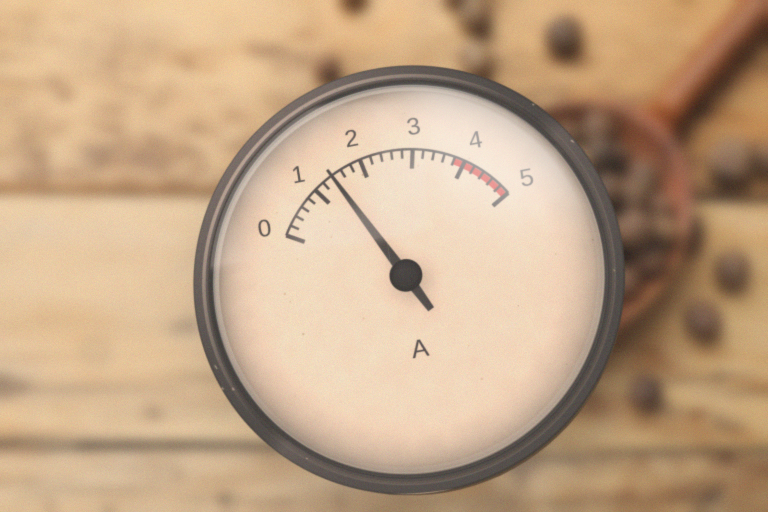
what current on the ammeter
1.4 A
